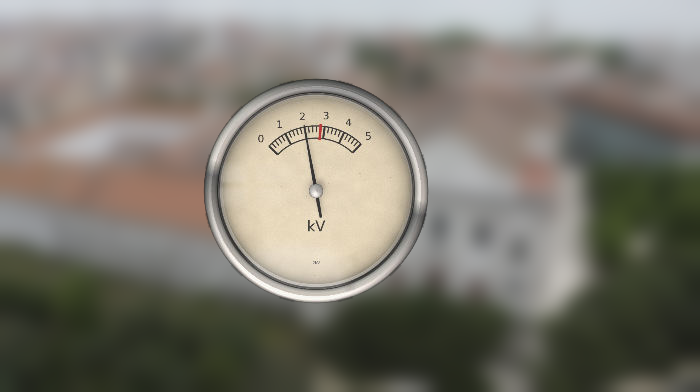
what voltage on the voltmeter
2 kV
